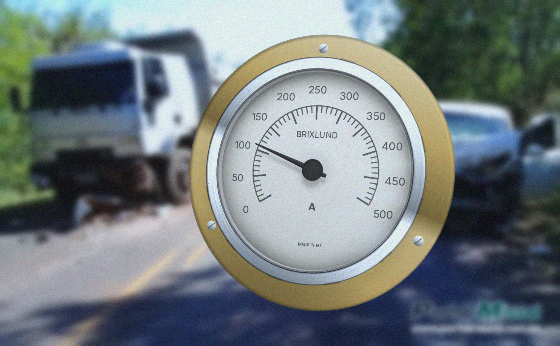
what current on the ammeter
110 A
